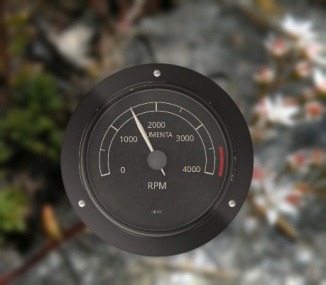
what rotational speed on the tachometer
1500 rpm
